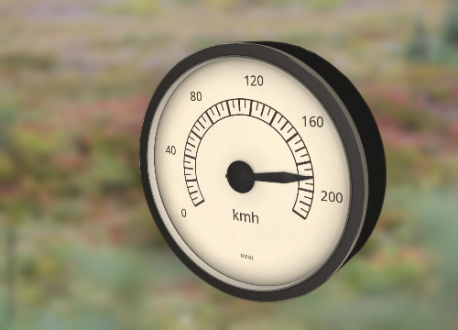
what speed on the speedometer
190 km/h
